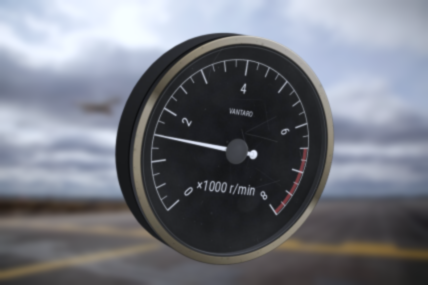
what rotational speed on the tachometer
1500 rpm
